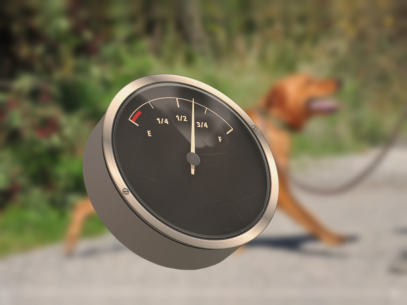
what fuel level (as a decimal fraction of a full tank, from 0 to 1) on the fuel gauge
0.625
